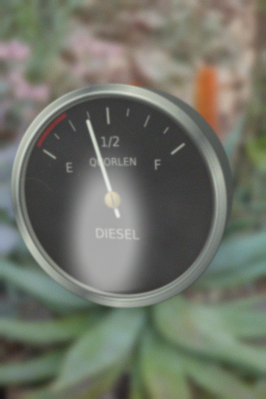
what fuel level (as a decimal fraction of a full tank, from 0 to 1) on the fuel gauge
0.375
